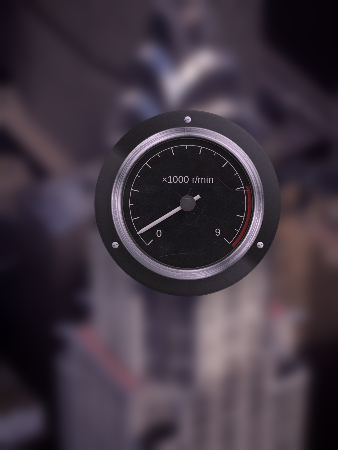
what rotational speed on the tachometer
500 rpm
